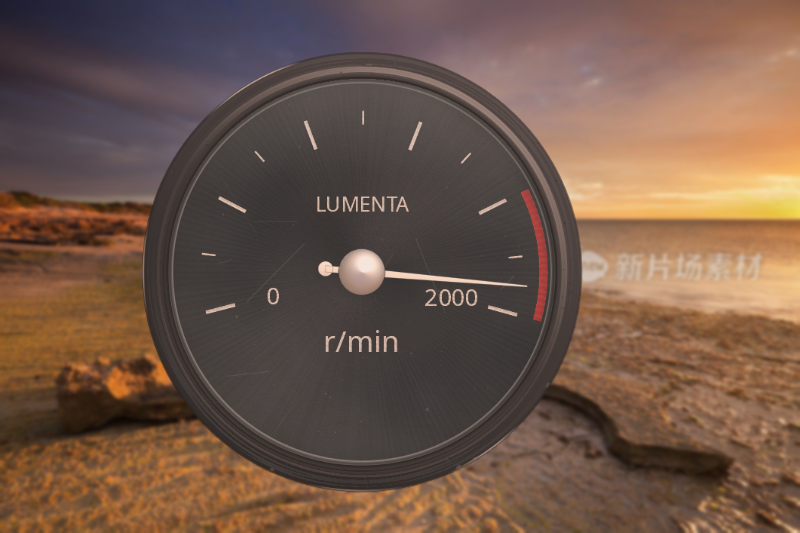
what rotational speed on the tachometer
1900 rpm
